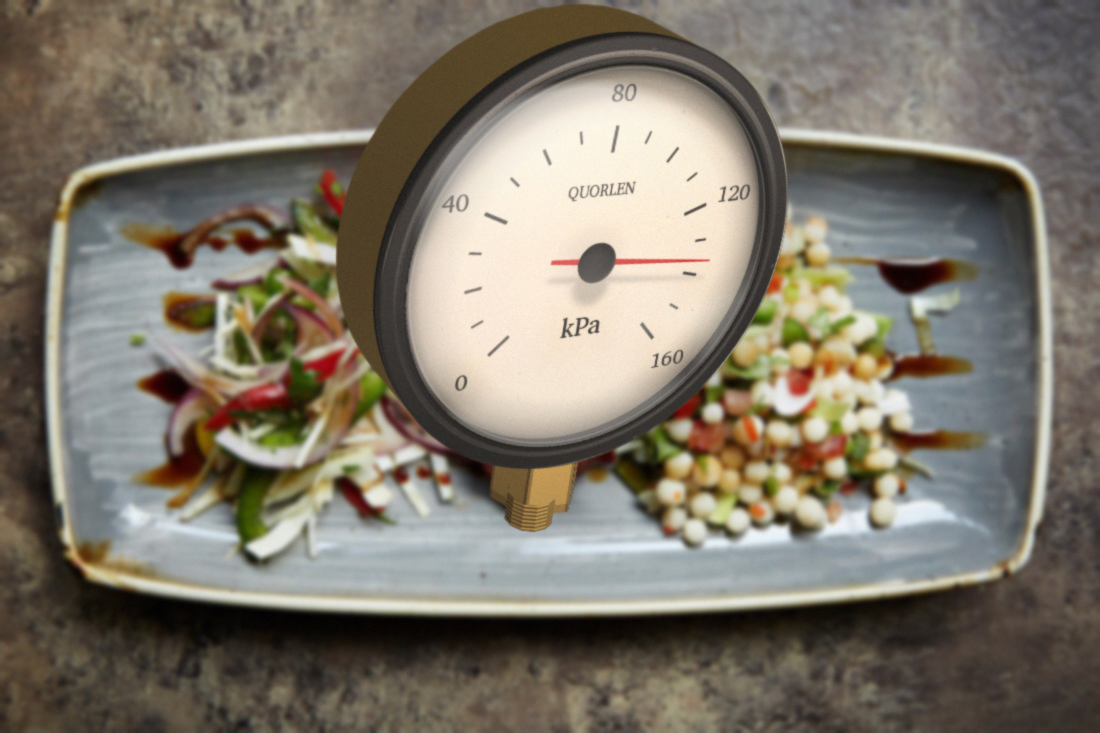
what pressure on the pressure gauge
135 kPa
